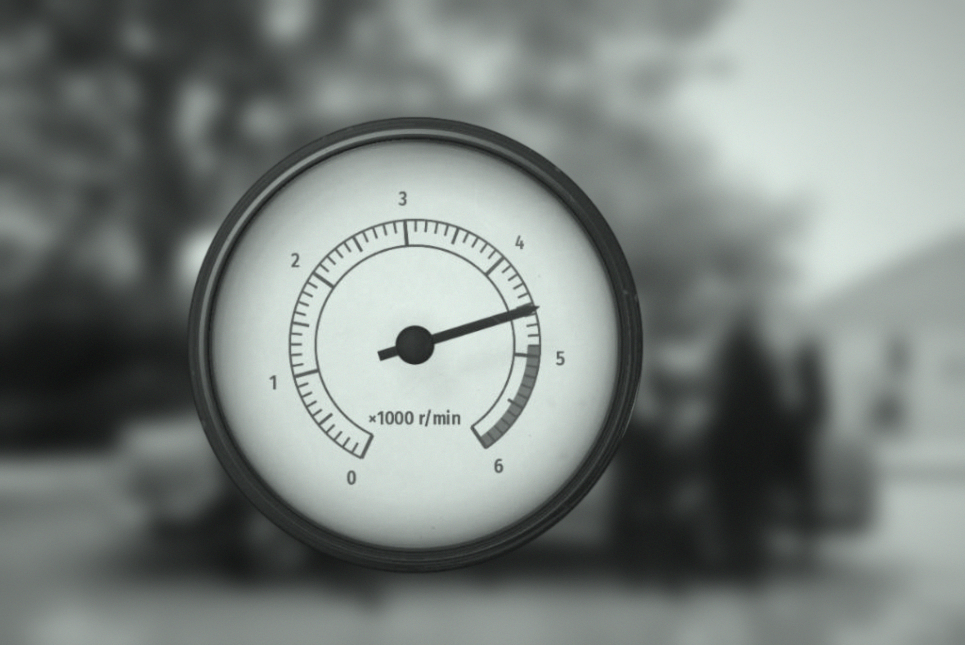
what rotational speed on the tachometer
4550 rpm
